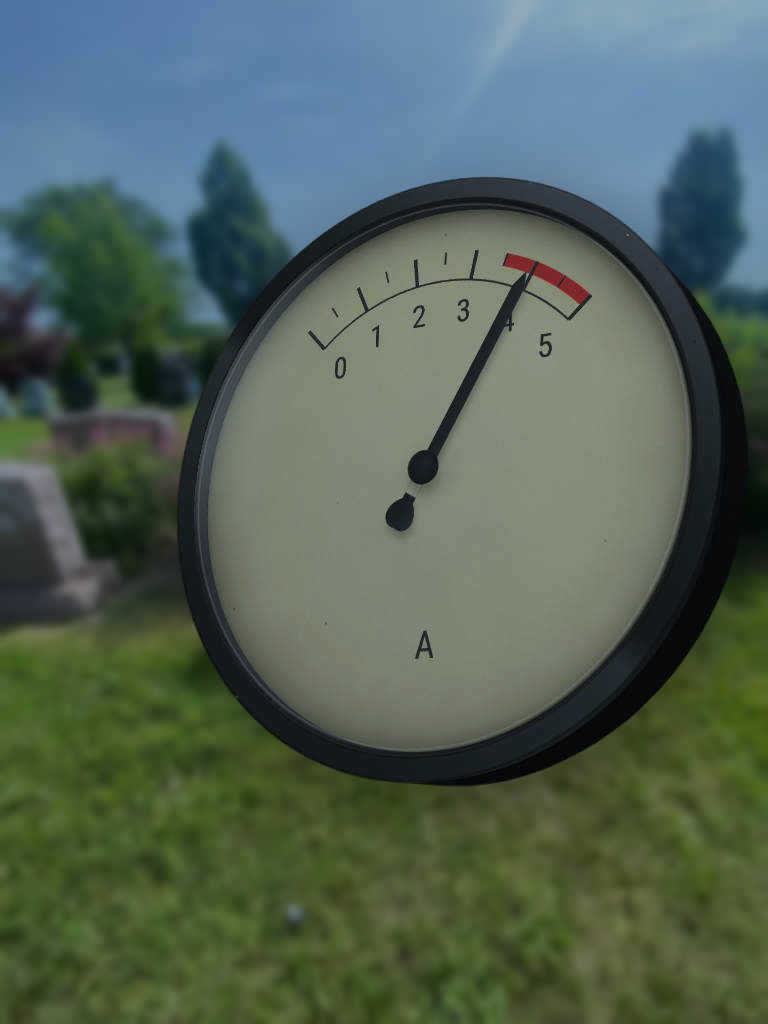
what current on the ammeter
4 A
